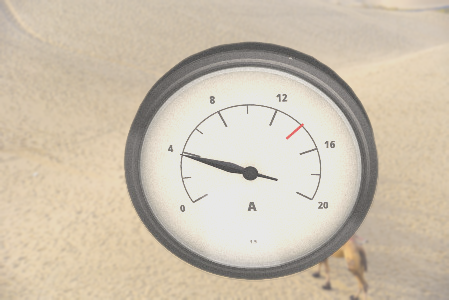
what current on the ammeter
4 A
